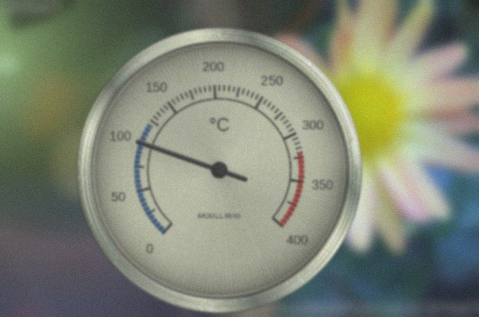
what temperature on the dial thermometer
100 °C
